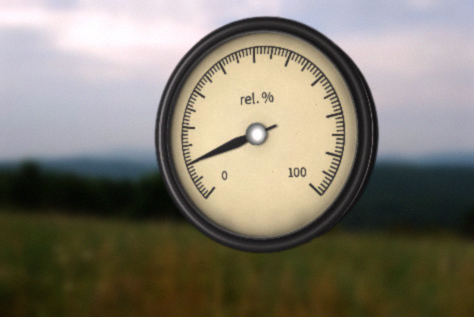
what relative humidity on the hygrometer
10 %
